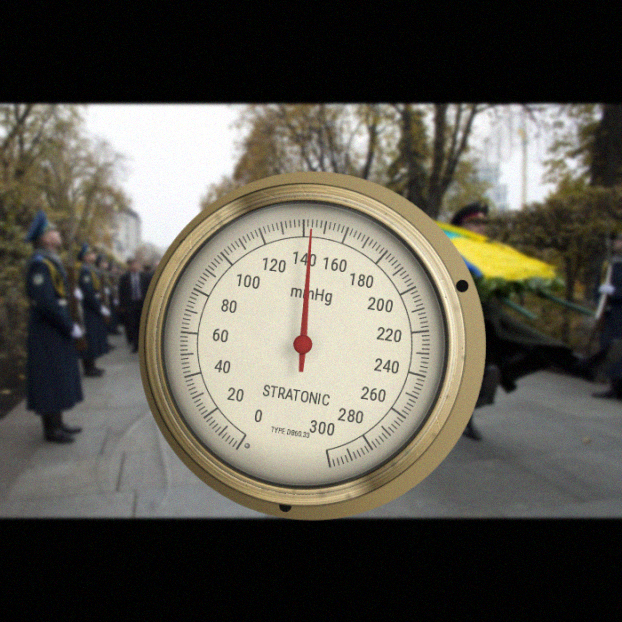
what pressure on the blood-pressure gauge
144 mmHg
